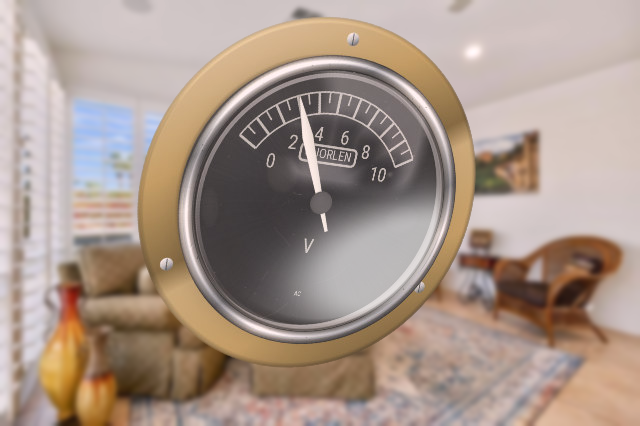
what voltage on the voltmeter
3 V
